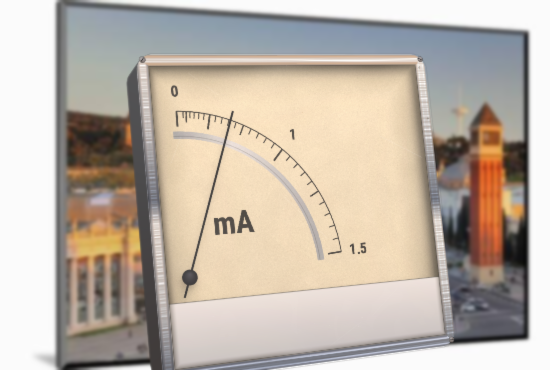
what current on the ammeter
0.65 mA
